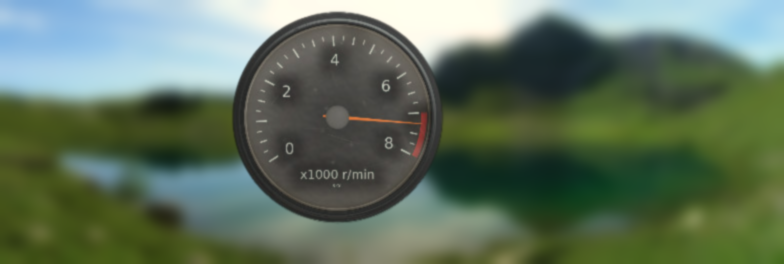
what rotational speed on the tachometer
7250 rpm
